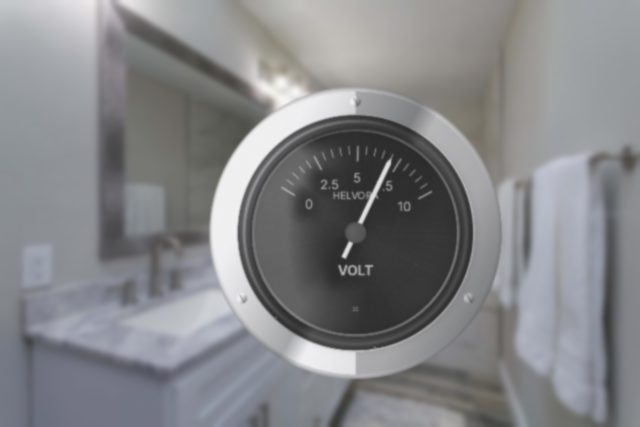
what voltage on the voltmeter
7 V
